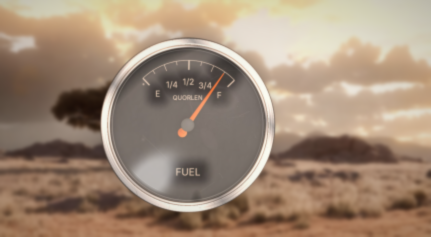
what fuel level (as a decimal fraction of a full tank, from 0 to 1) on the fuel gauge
0.875
